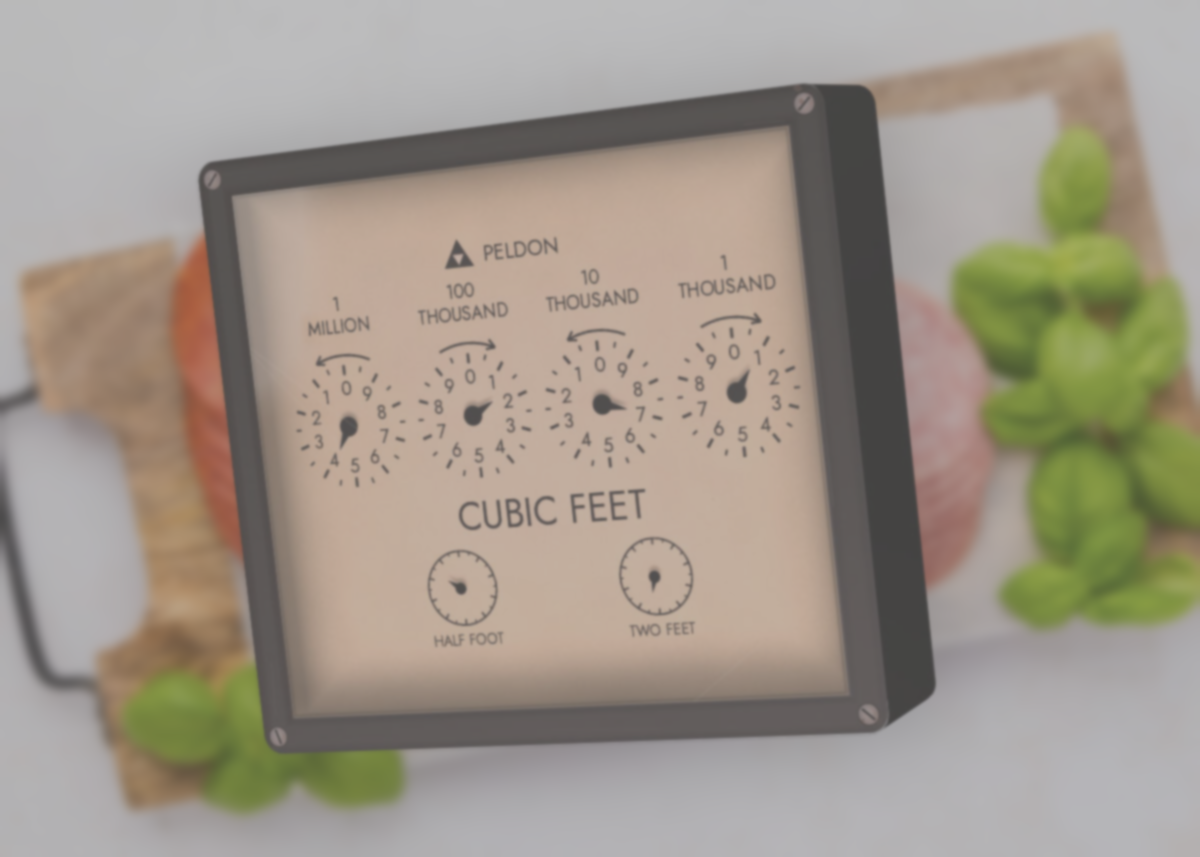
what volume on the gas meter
417100 ft³
